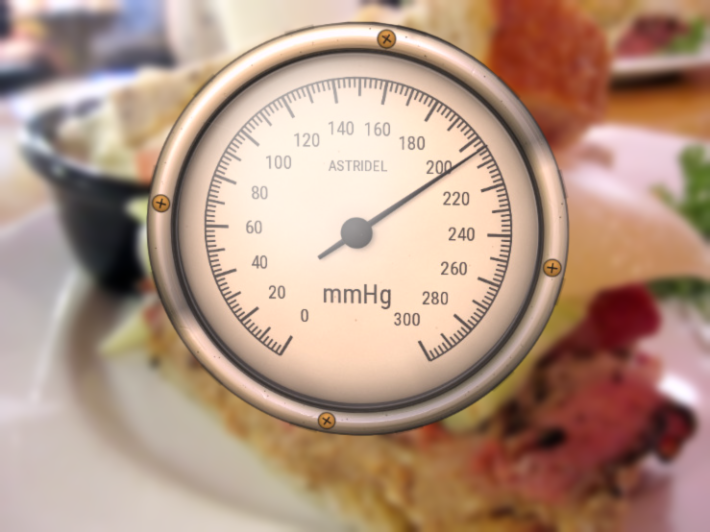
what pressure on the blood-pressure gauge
204 mmHg
